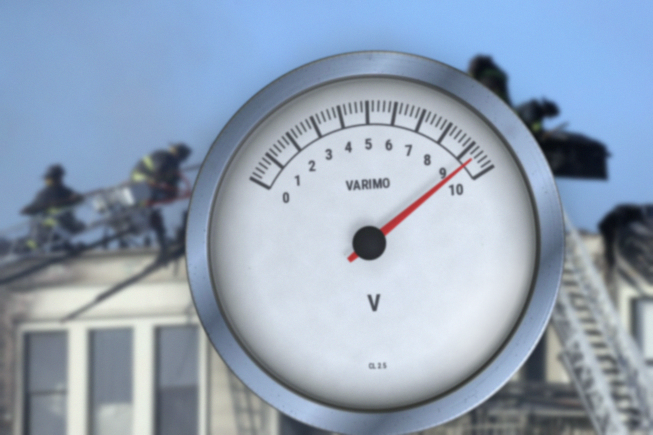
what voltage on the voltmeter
9.4 V
